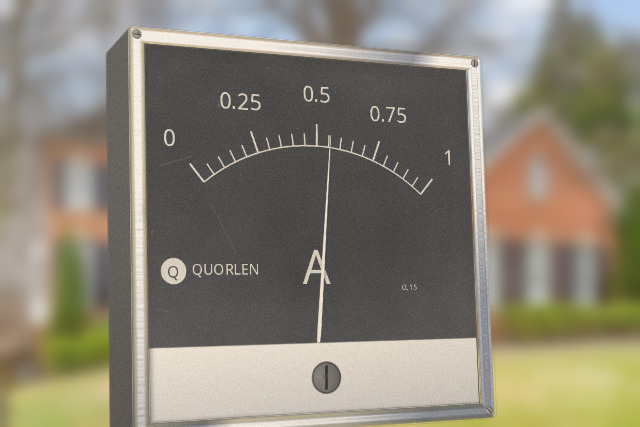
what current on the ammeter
0.55 A
